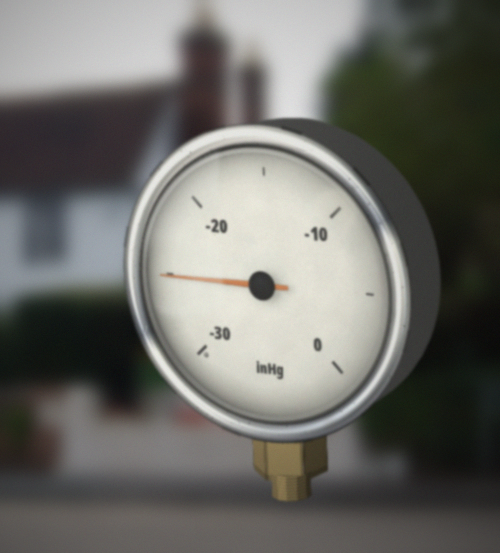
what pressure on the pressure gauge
-25 inHg
